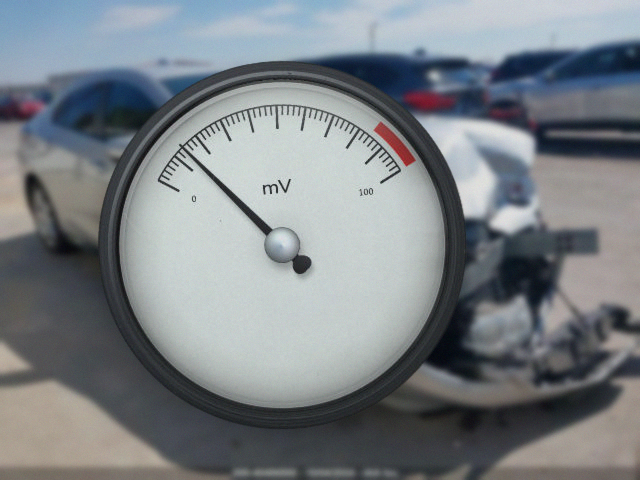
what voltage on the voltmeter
14 mV
